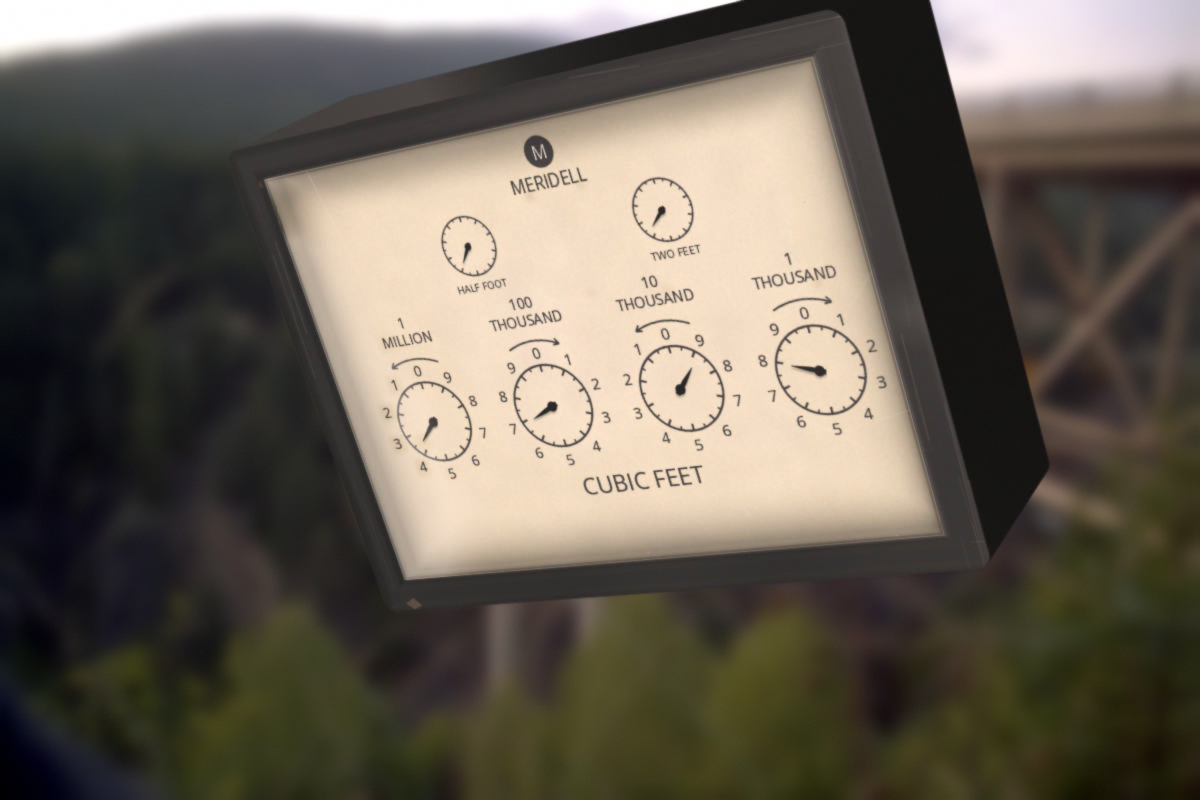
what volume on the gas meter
368800 ft³
